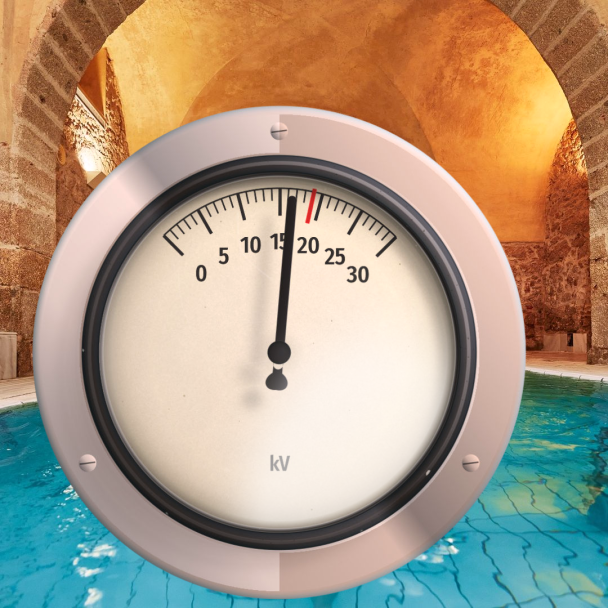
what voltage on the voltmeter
16.5 kV
